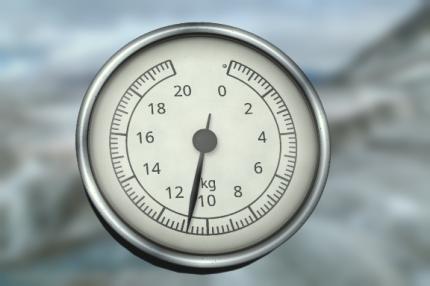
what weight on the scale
10.8 kg
